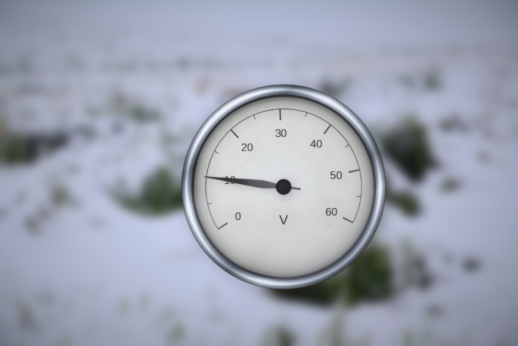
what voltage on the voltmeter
10 V
